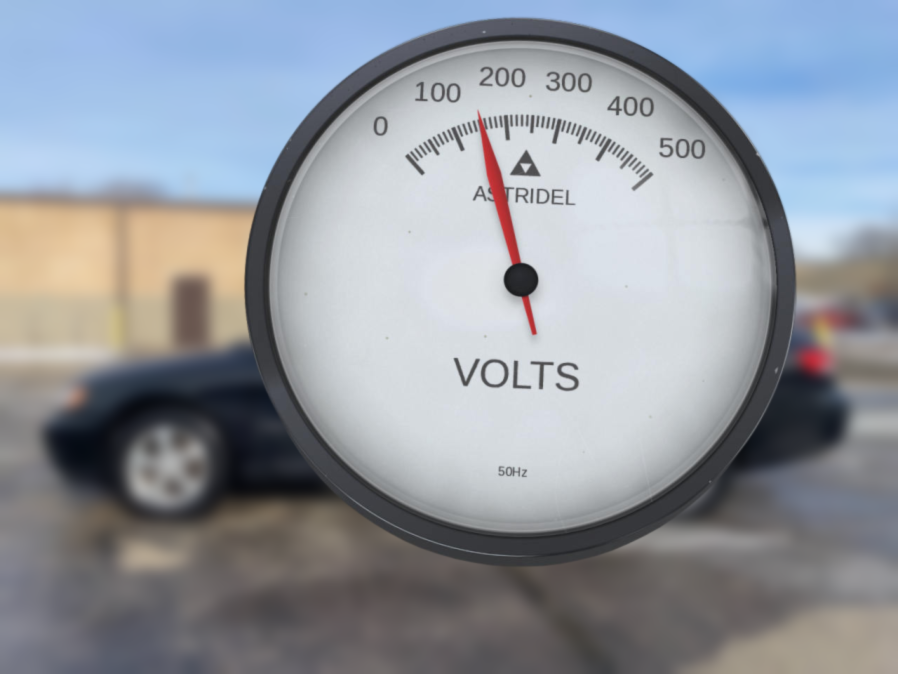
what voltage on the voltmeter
150 V
